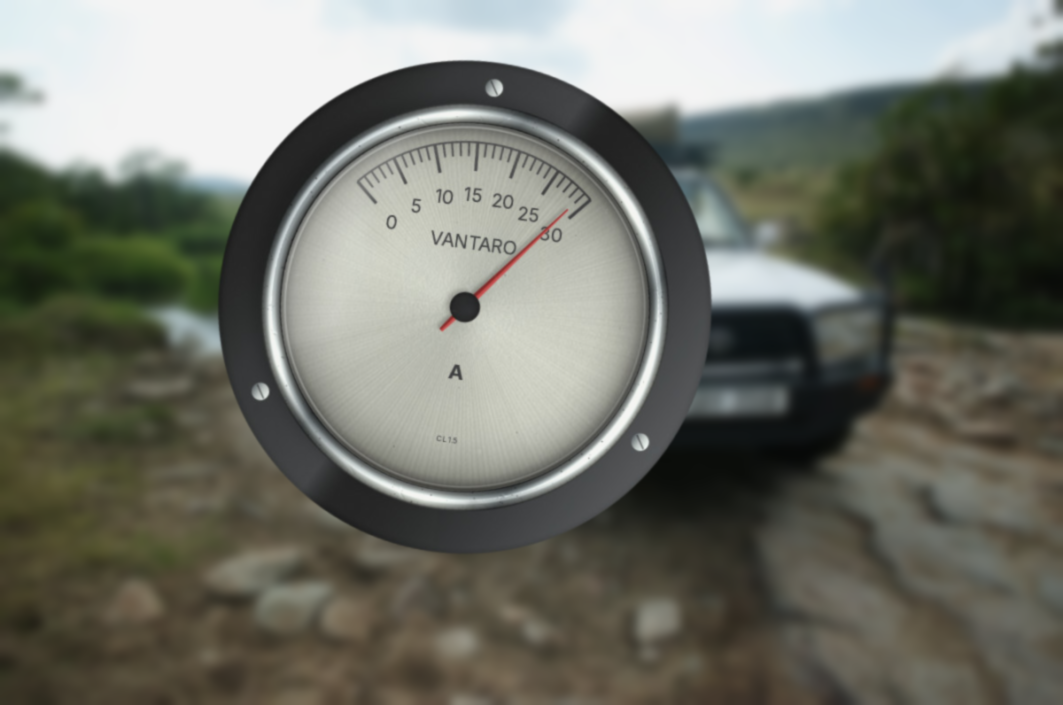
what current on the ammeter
29 A
